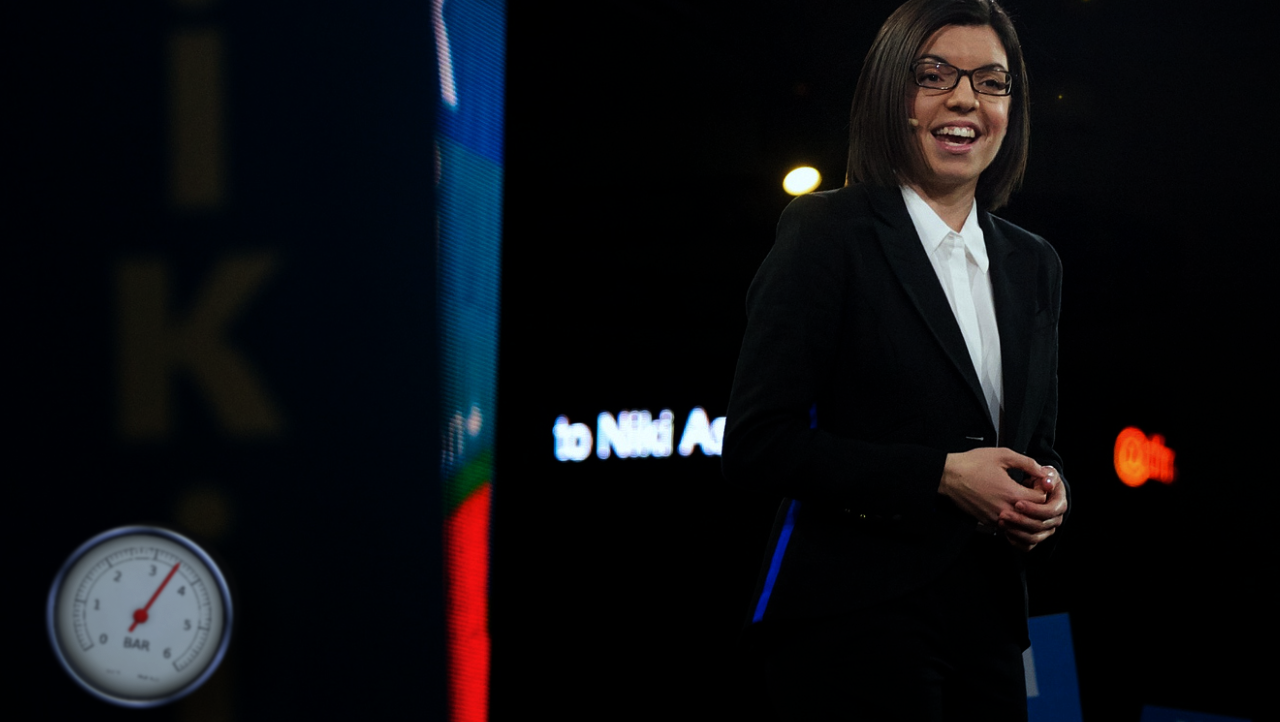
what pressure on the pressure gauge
3.5 bar
